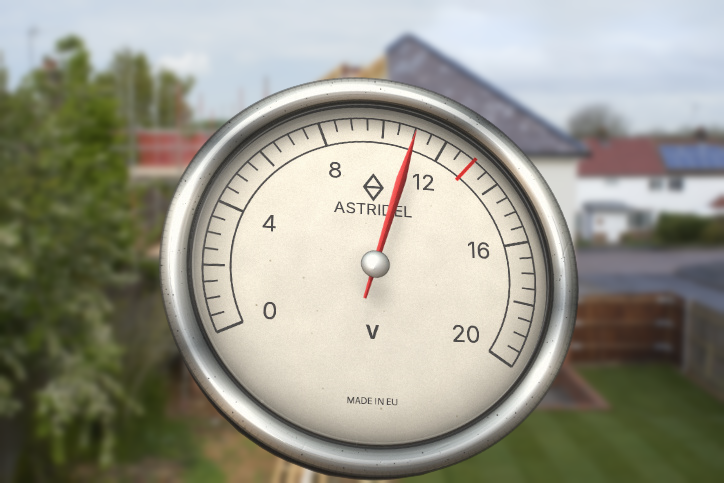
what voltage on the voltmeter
11 V
